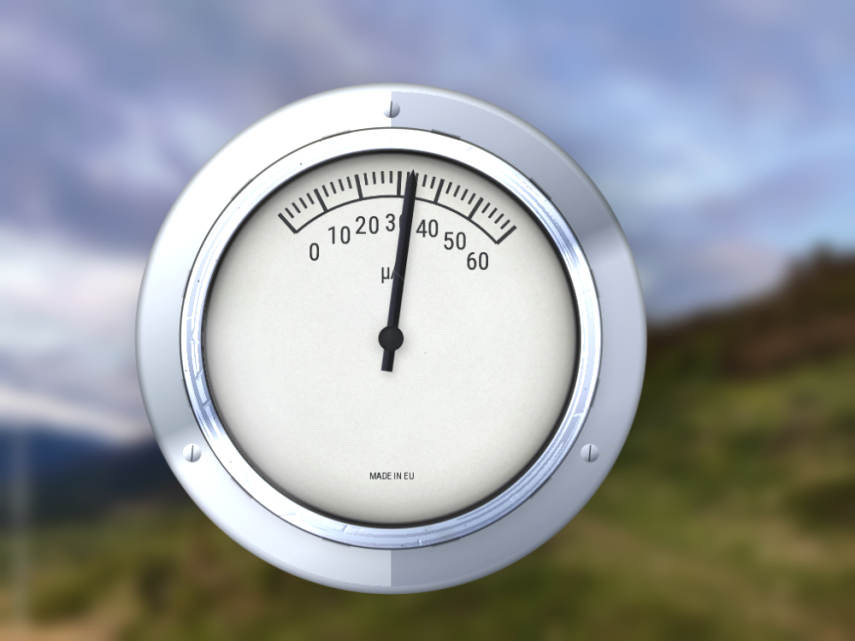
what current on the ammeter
33 µA
